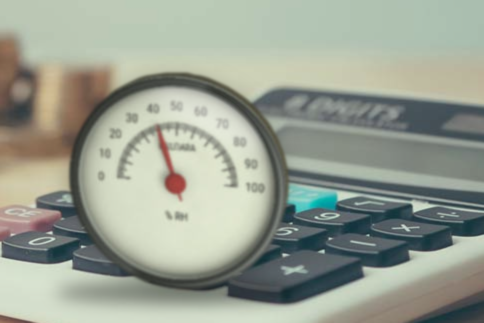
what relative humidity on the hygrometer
40 %
